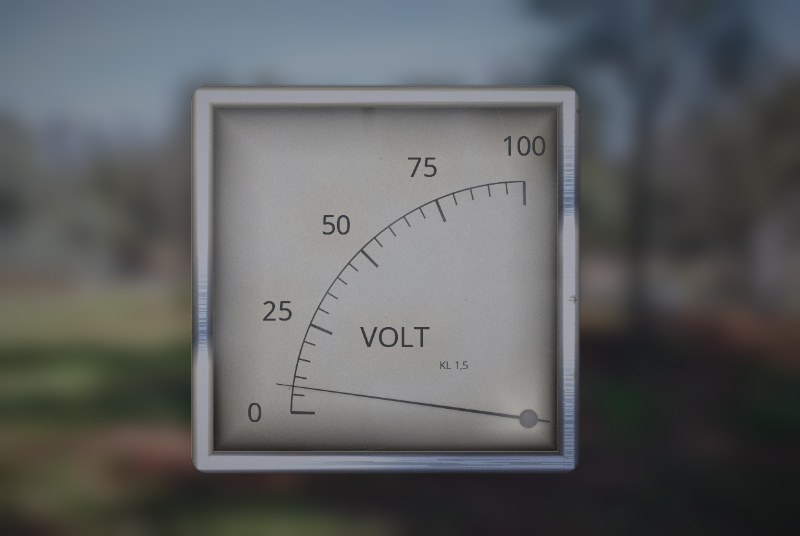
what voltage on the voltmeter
7.5 V
